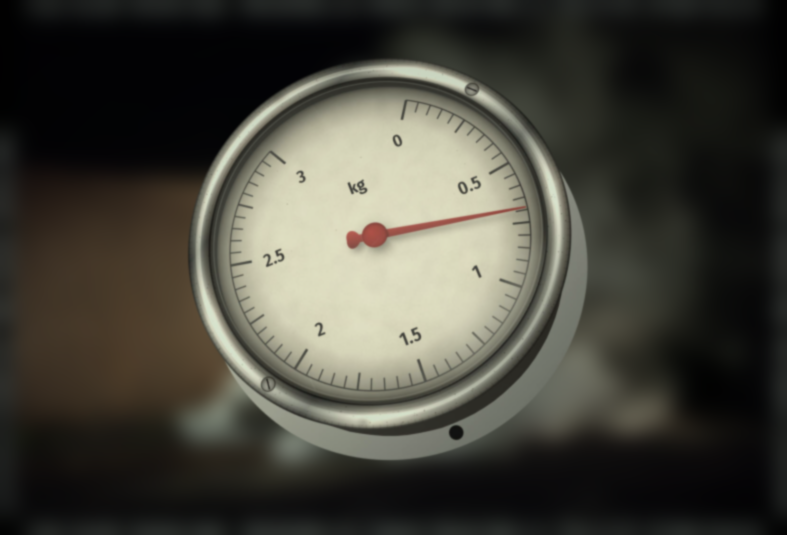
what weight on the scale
0.7 kg
